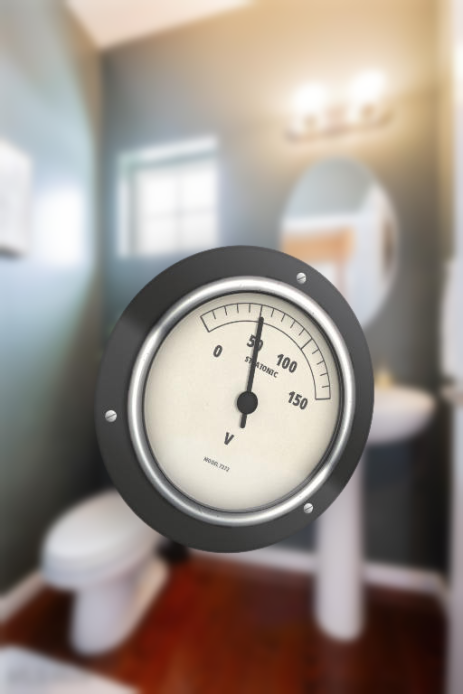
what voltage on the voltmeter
50 V
